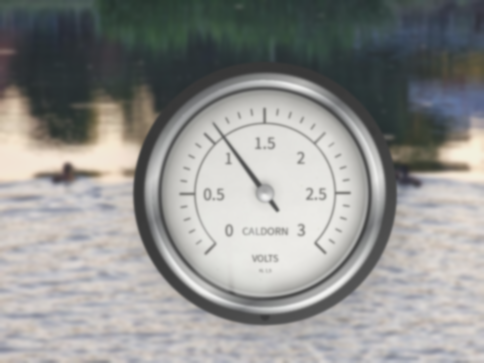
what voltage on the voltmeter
1.1 V
